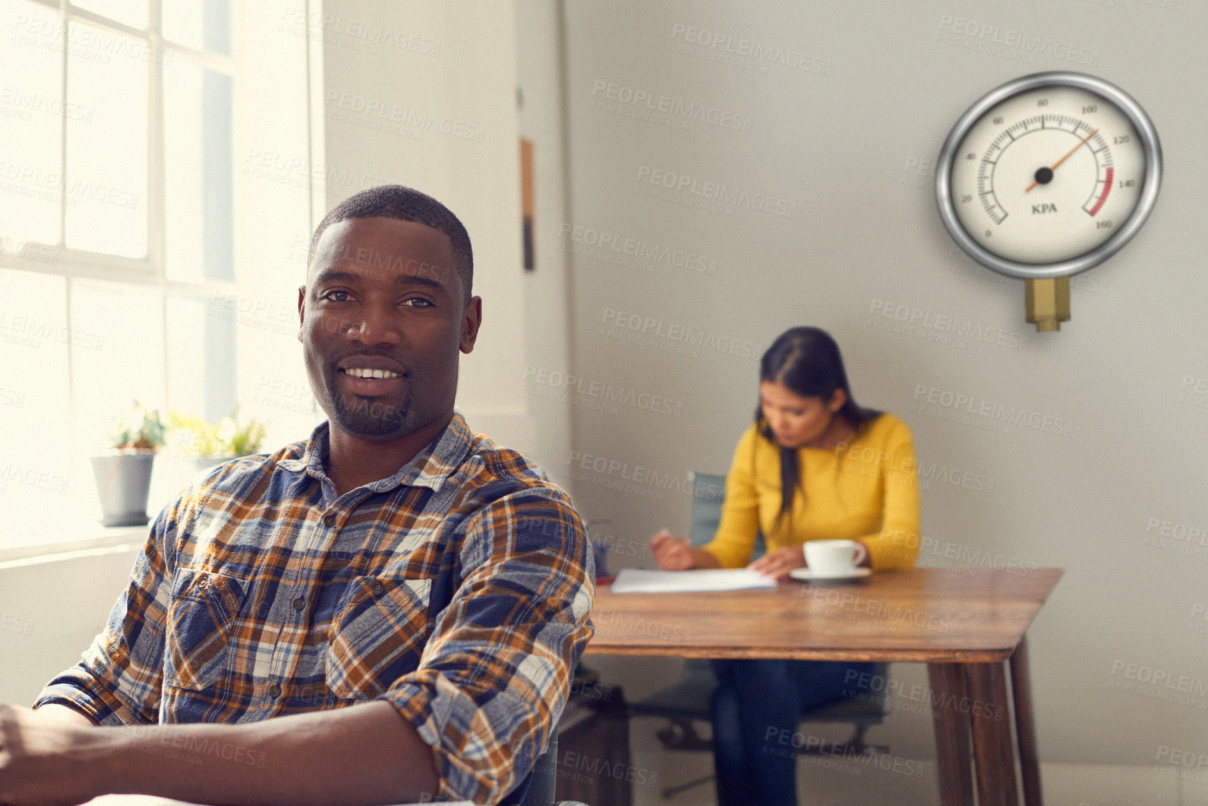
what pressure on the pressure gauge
110 kPa
